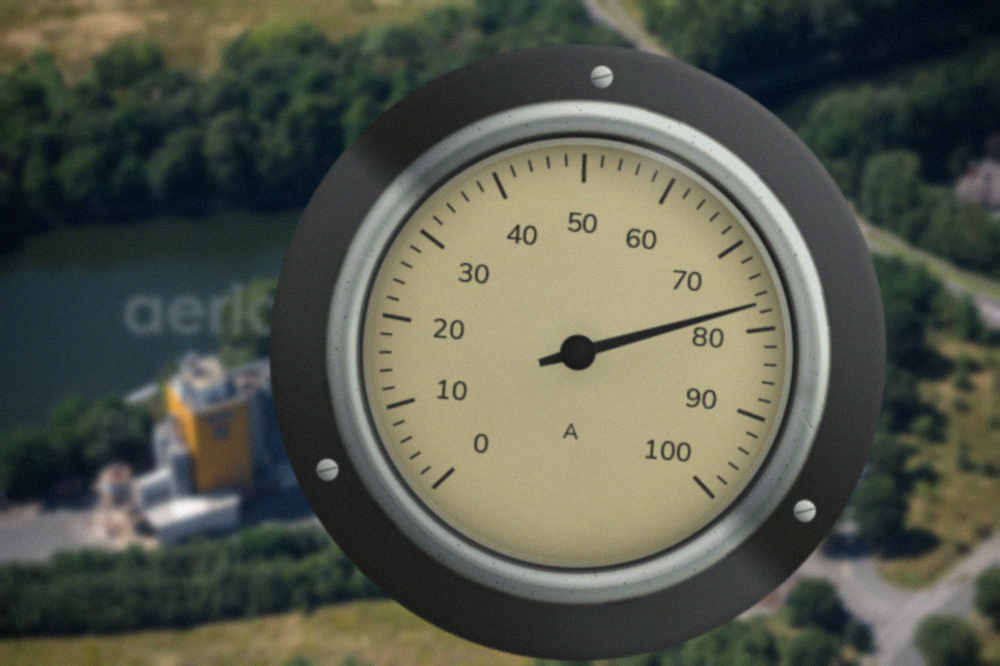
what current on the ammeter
77 A
